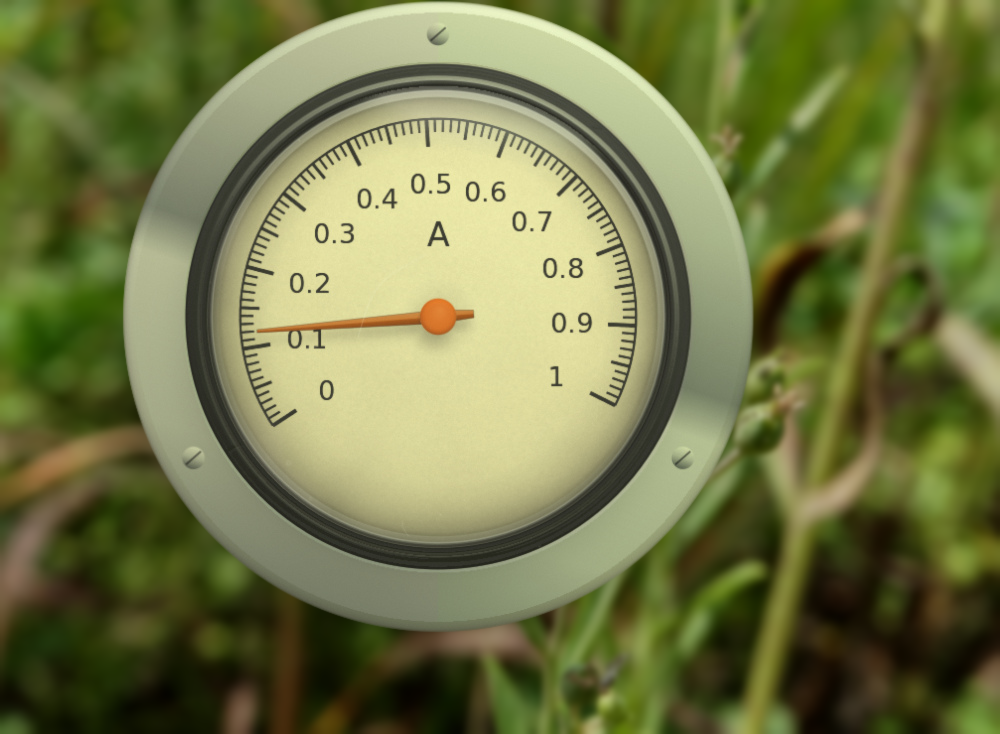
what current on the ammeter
0.12 A
